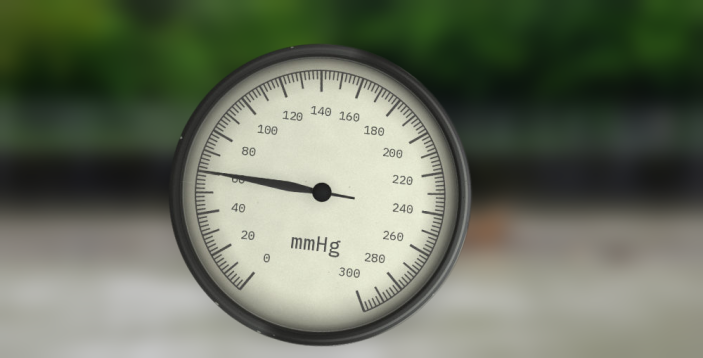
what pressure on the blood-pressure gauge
60 mmHg
